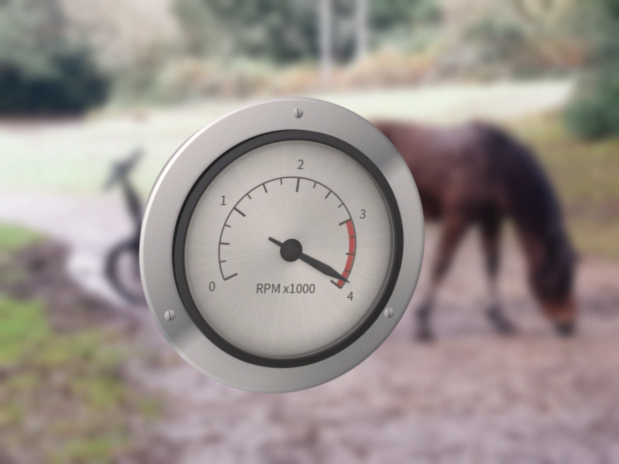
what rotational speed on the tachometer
3875 rpm
